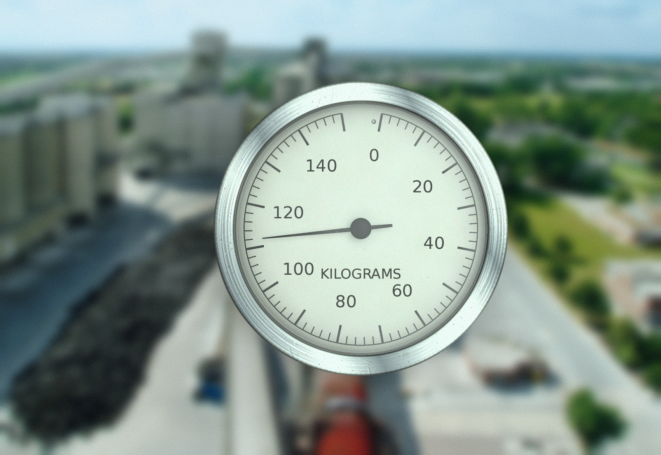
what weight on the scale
112 kg
